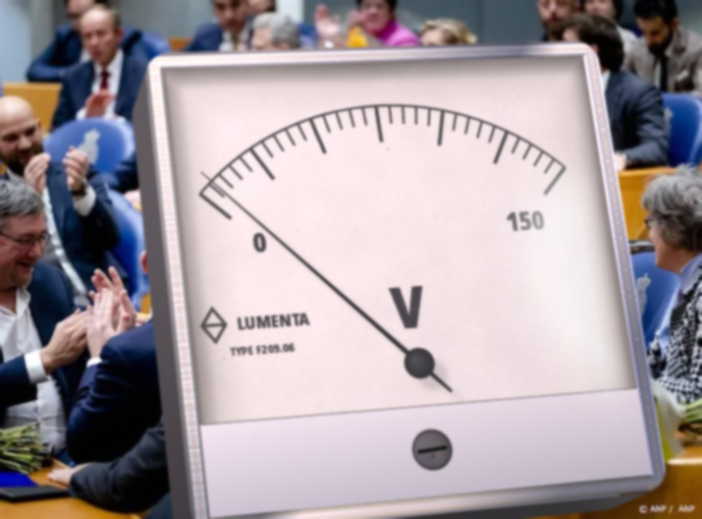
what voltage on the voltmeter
5 V
